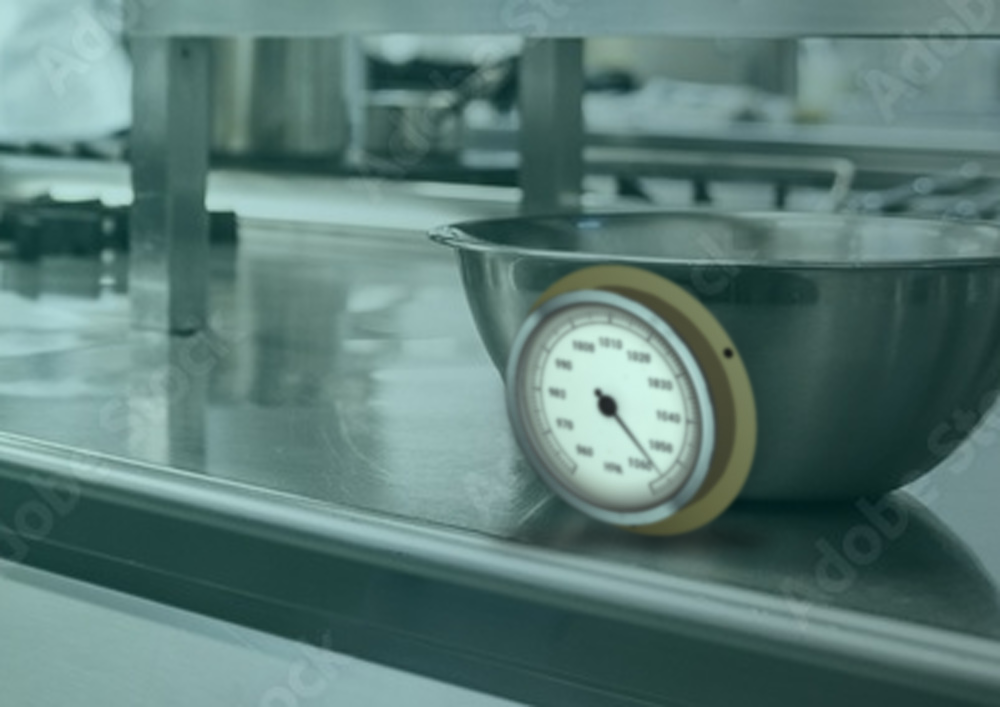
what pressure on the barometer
1055 hPa
